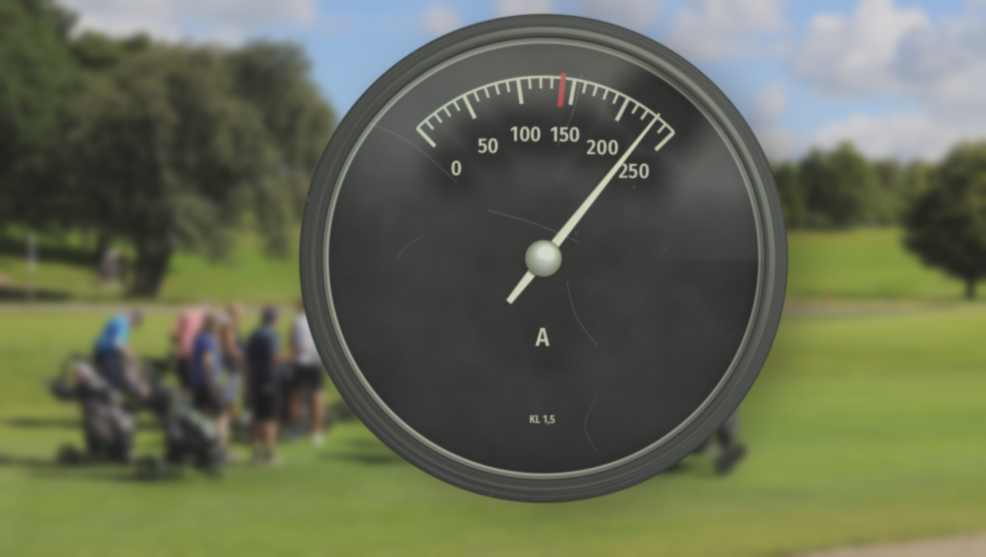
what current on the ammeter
230 A
